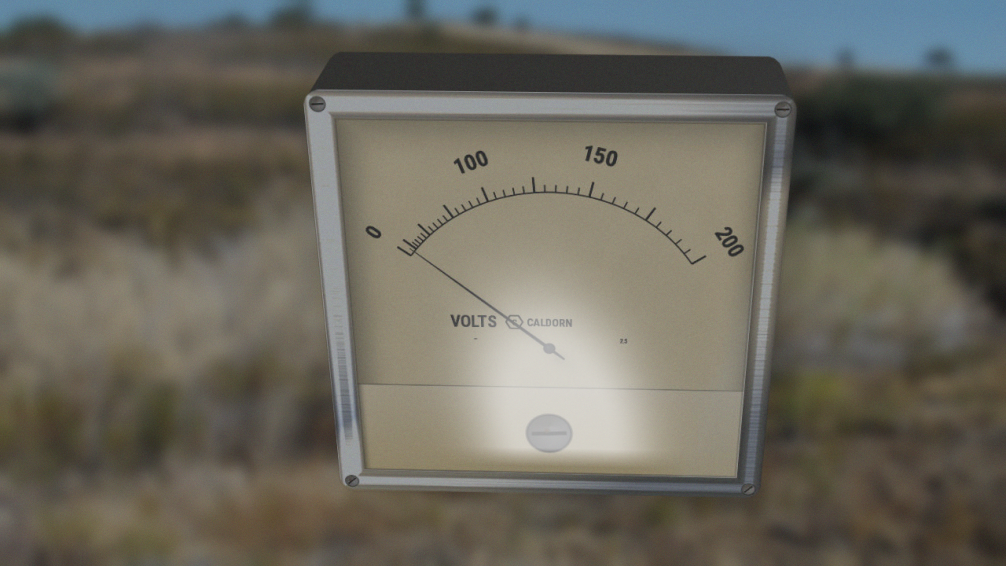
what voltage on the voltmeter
25 V
